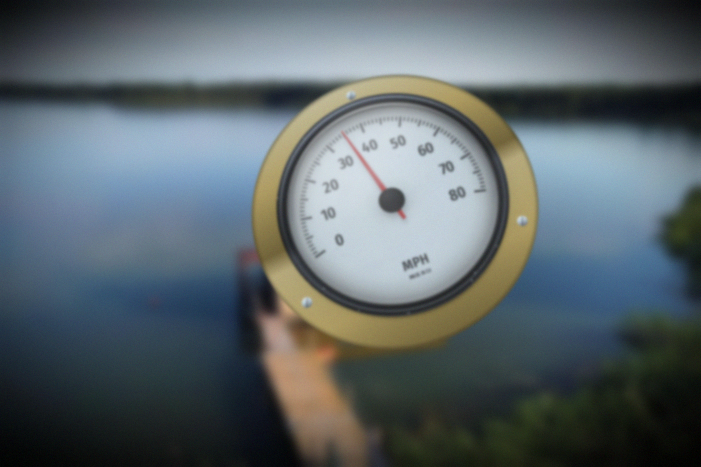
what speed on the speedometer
35 mph
